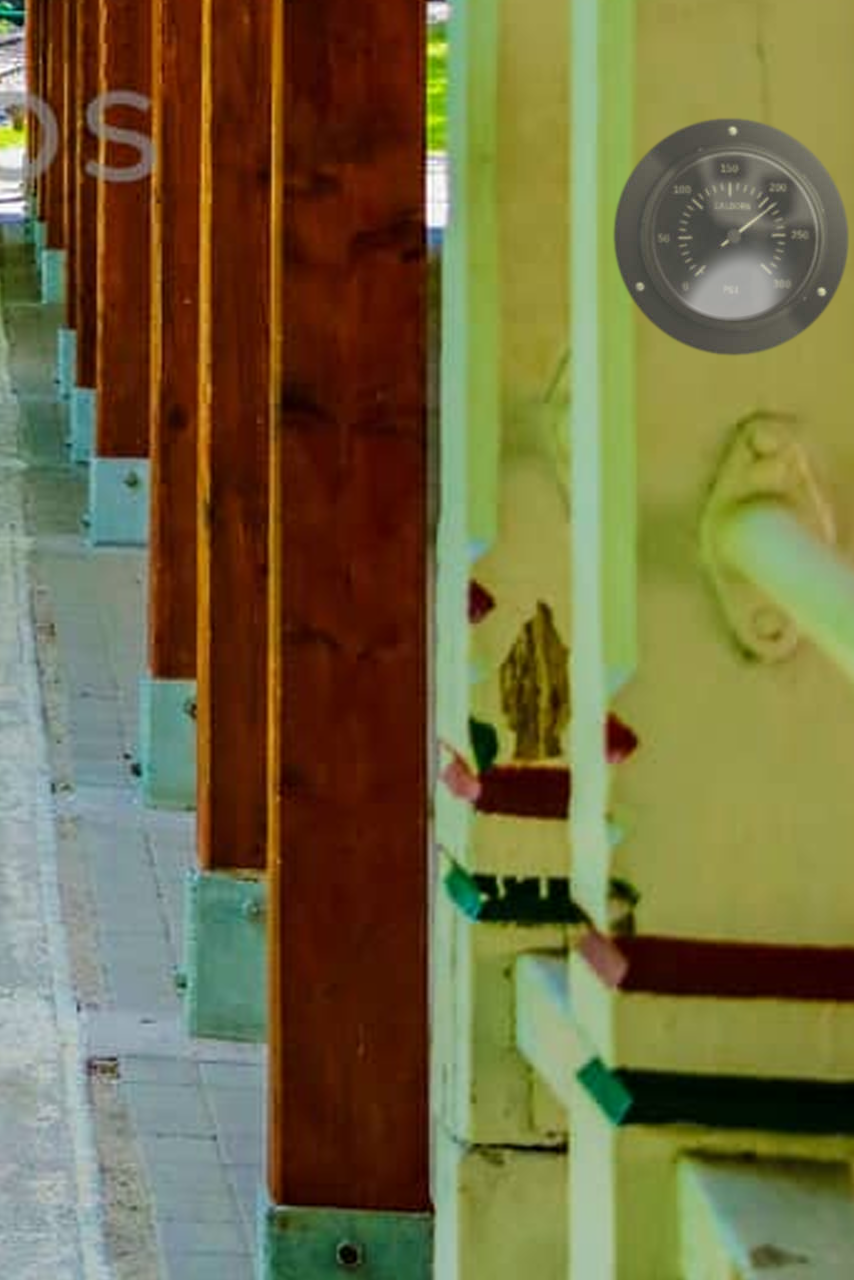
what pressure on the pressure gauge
210 psi
